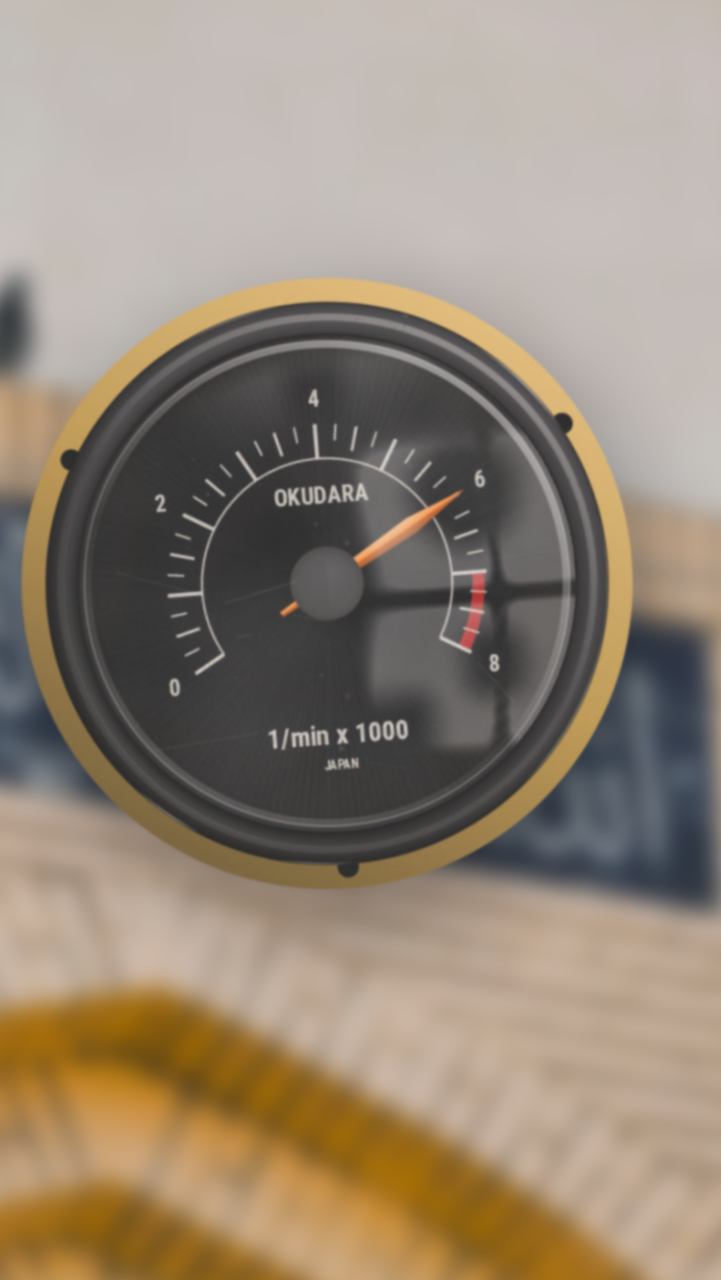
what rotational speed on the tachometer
6000 rpm
